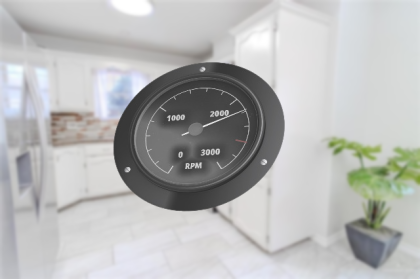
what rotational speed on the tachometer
2200 rpm
